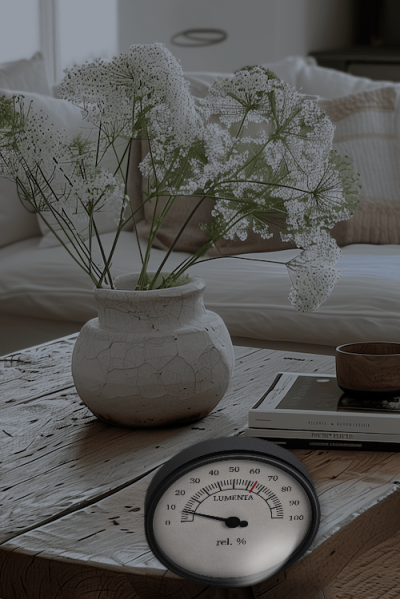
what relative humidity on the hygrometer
10 %
